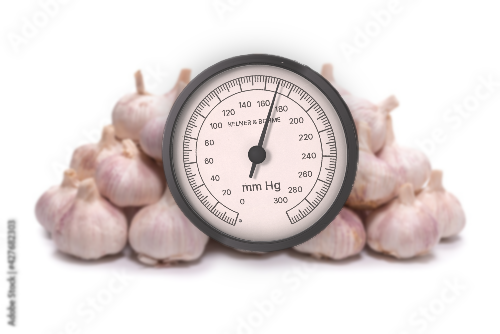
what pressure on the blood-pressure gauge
170 mmHg
